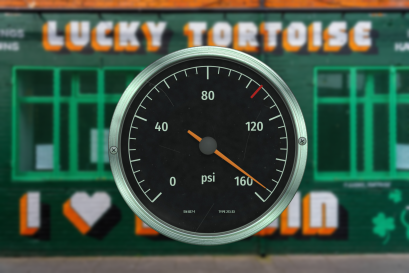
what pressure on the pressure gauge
155 psi
